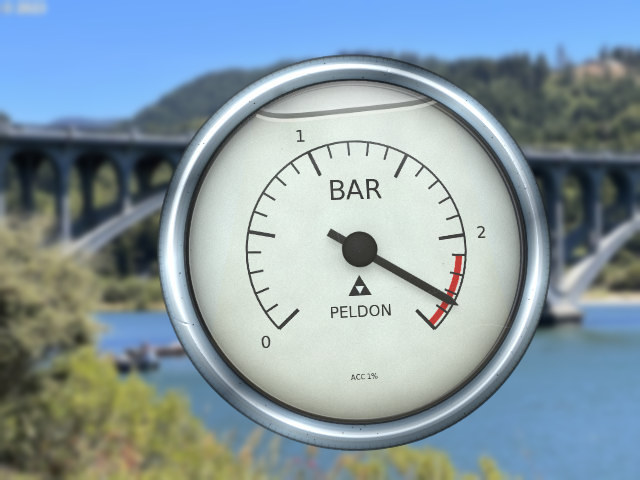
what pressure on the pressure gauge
2.35 bar
